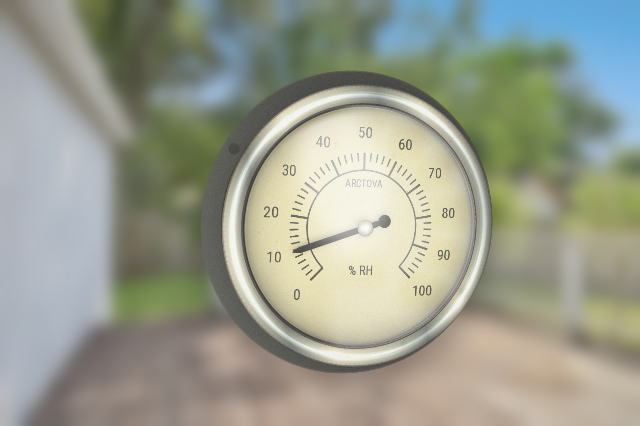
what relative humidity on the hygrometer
10 %
